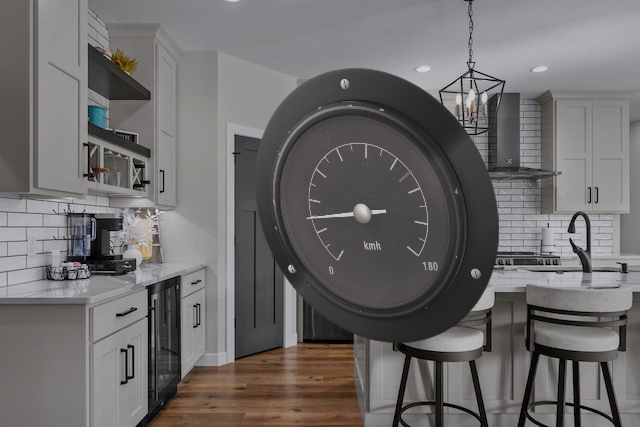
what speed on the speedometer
30 km/h
